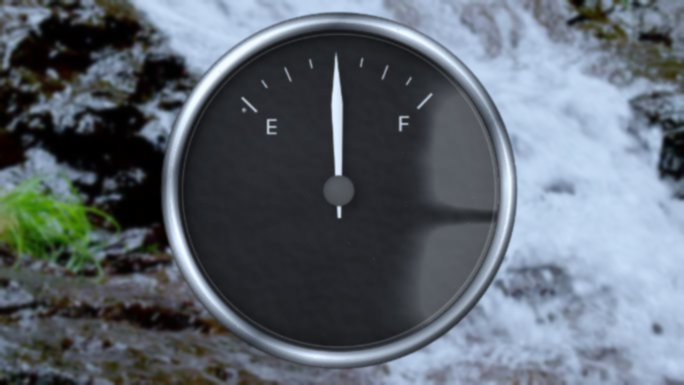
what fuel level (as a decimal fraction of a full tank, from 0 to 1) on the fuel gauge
0.5
